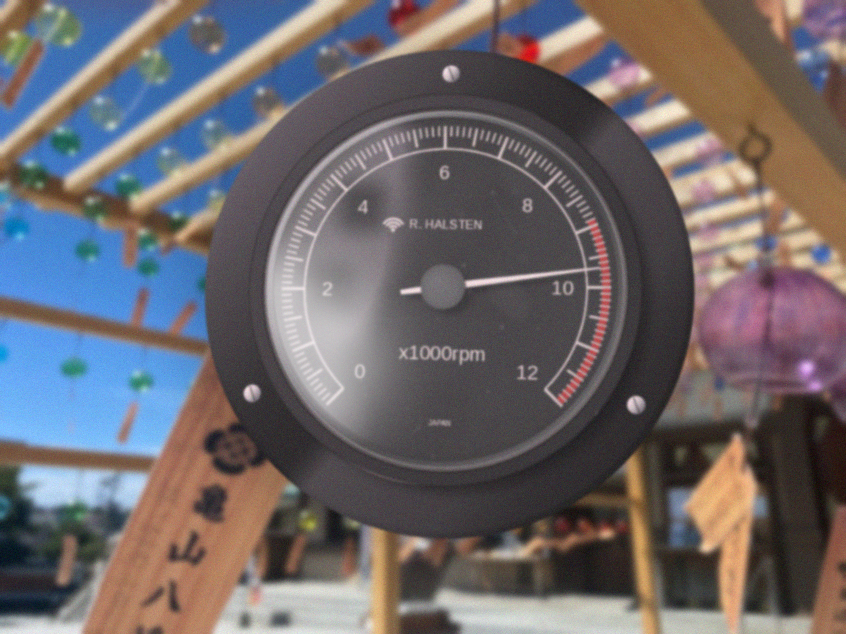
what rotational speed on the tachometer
9700 rpm
